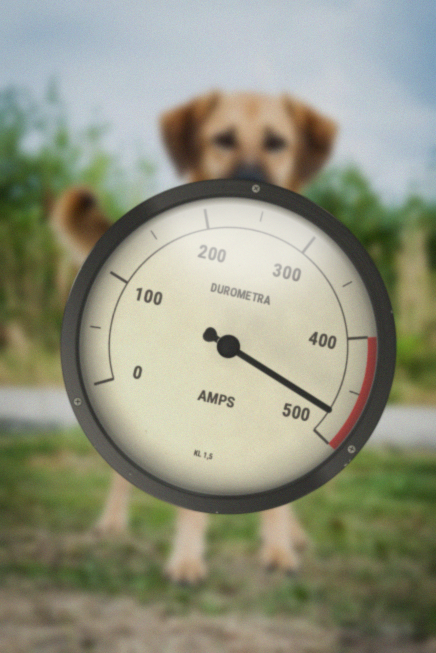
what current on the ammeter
475 A
